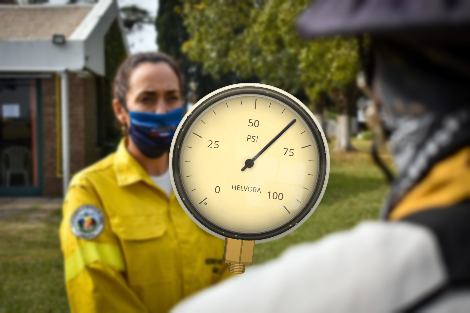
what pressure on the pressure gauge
65 psi
